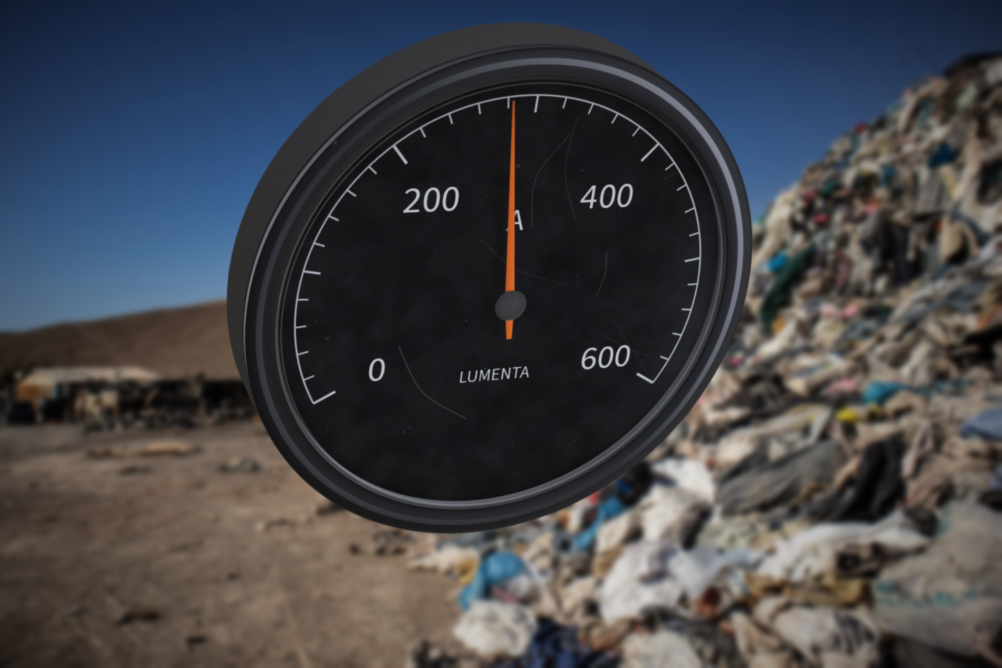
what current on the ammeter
280 A
